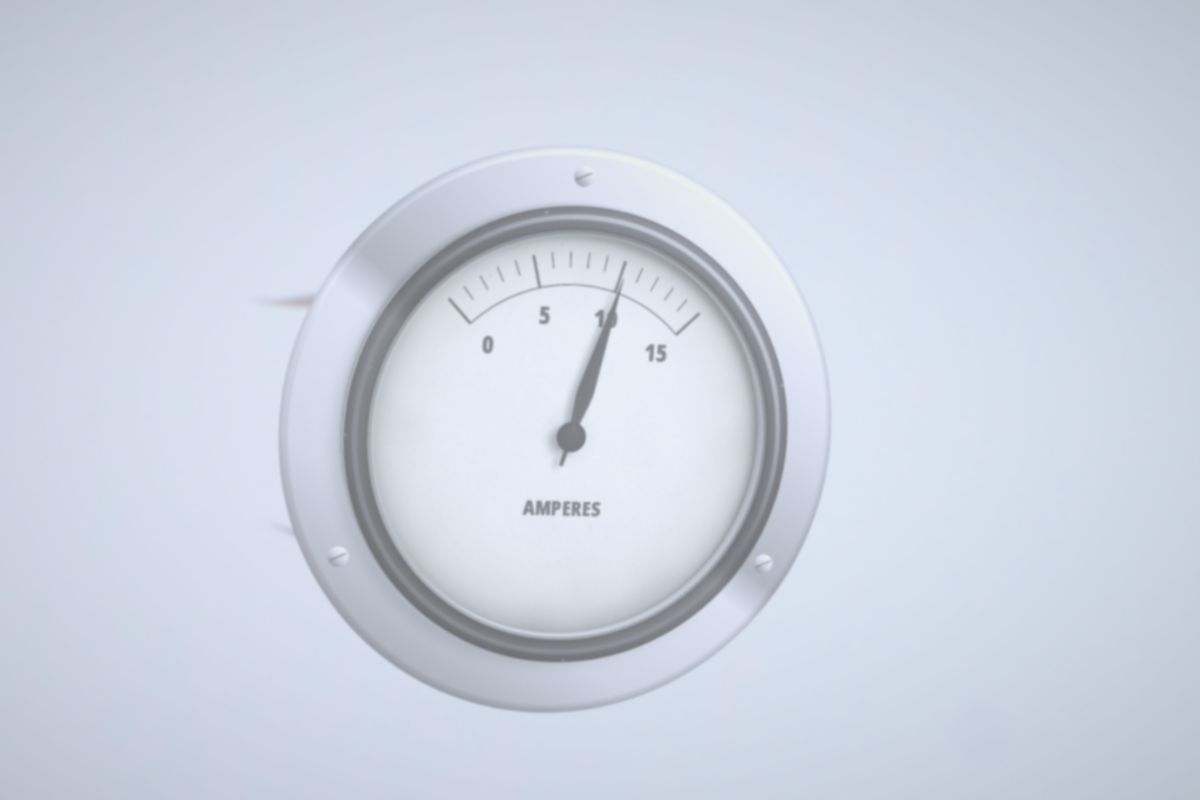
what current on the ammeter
10 A
